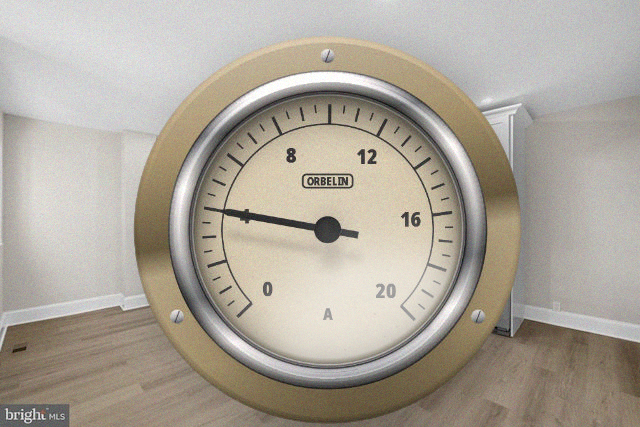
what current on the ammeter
4 A
